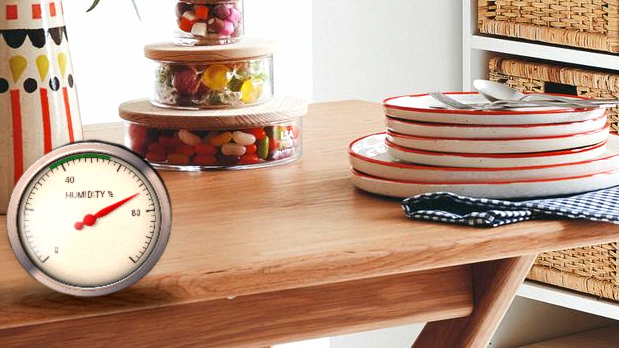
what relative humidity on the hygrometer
72 %
